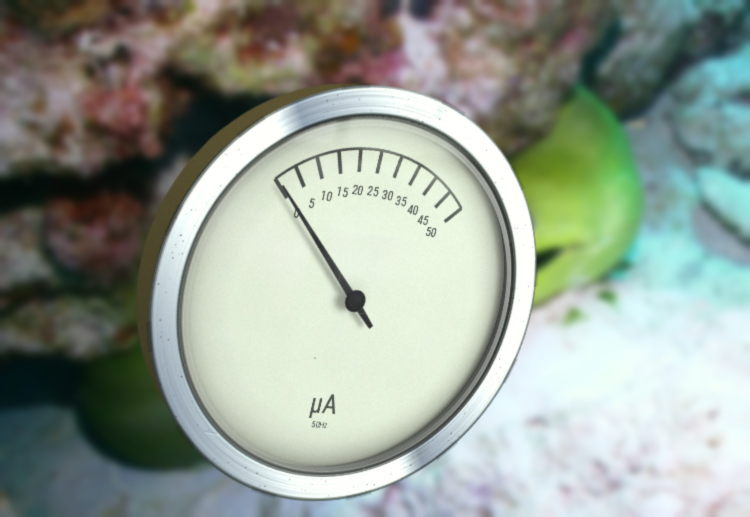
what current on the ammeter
0 µA
